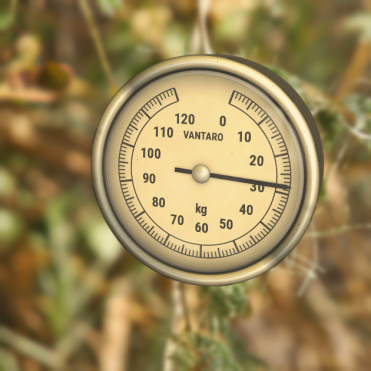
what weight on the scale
28 kg
